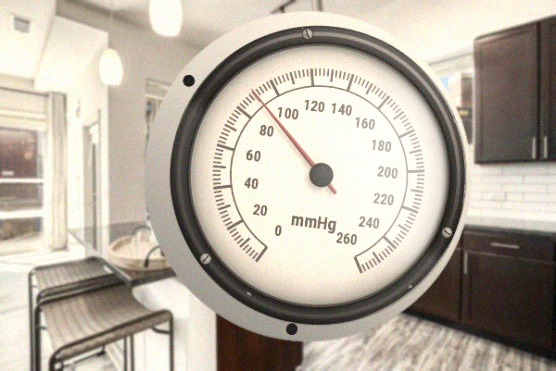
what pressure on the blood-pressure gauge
90 mmHg
